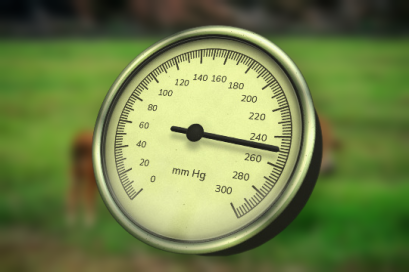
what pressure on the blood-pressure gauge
250 mmHg
